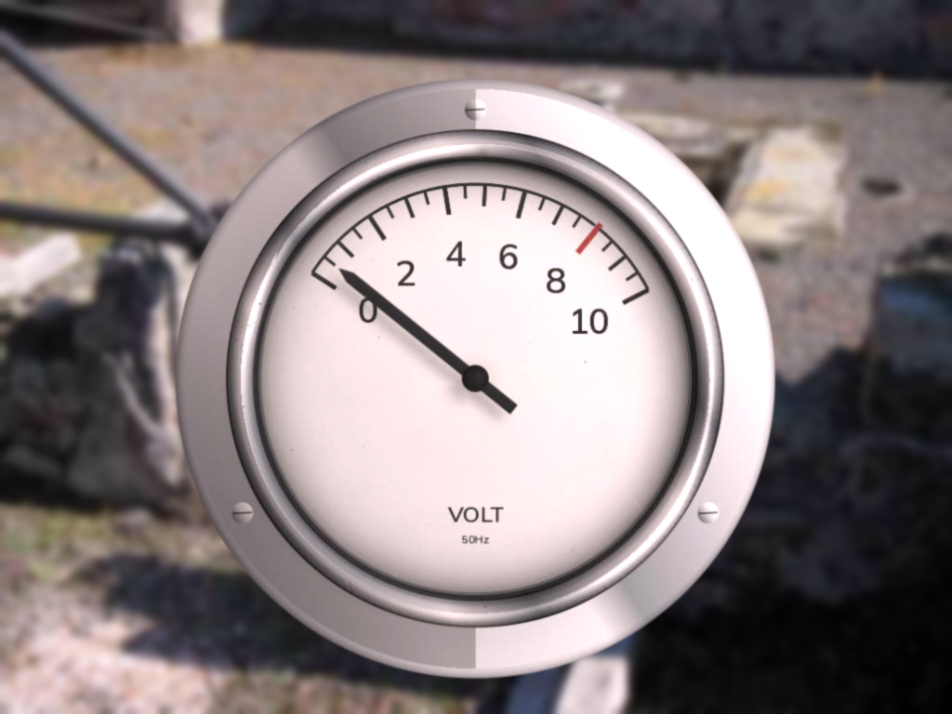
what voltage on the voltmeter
0.5 V
